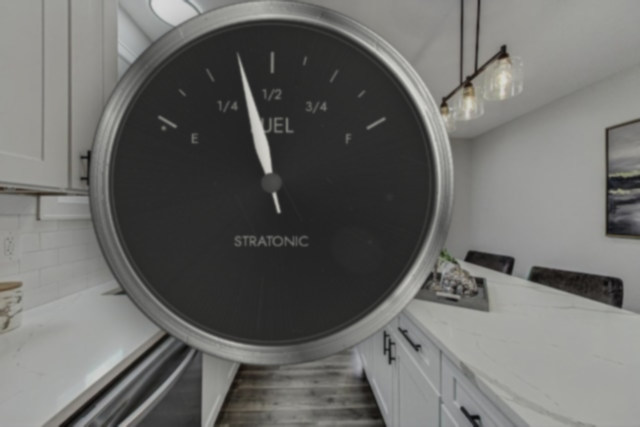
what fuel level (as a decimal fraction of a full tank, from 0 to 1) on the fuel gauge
0.375
